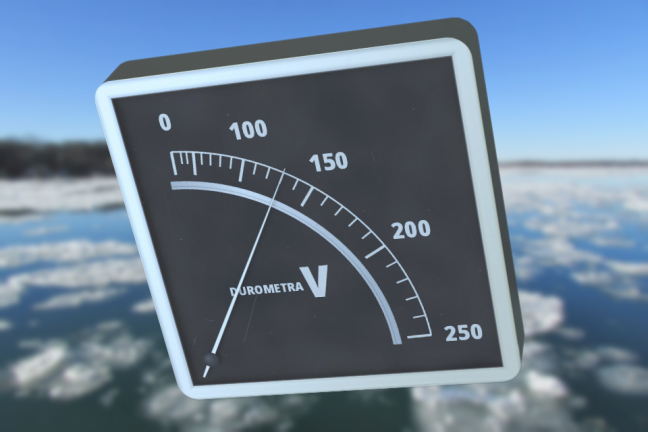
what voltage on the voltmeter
130 V
